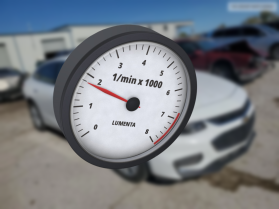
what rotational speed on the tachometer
1800 rpm
